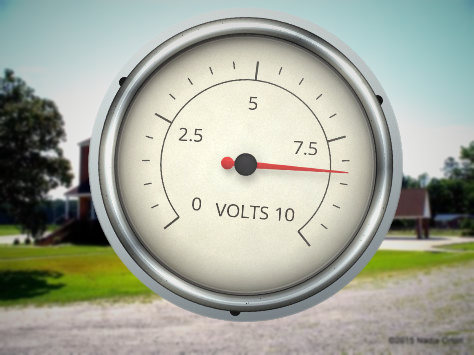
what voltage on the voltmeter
8.25 V
